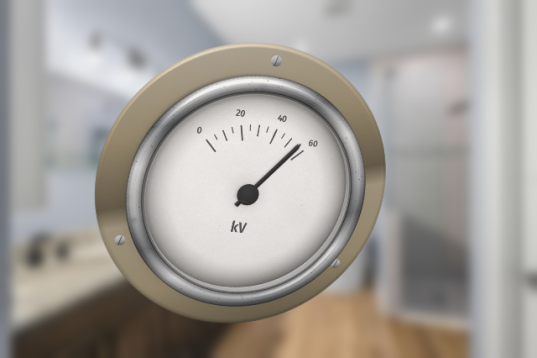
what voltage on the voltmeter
55 kV
